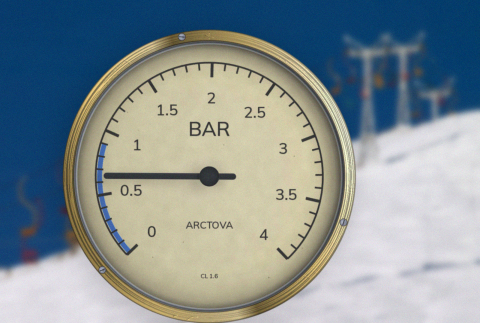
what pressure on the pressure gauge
0.65 bar
